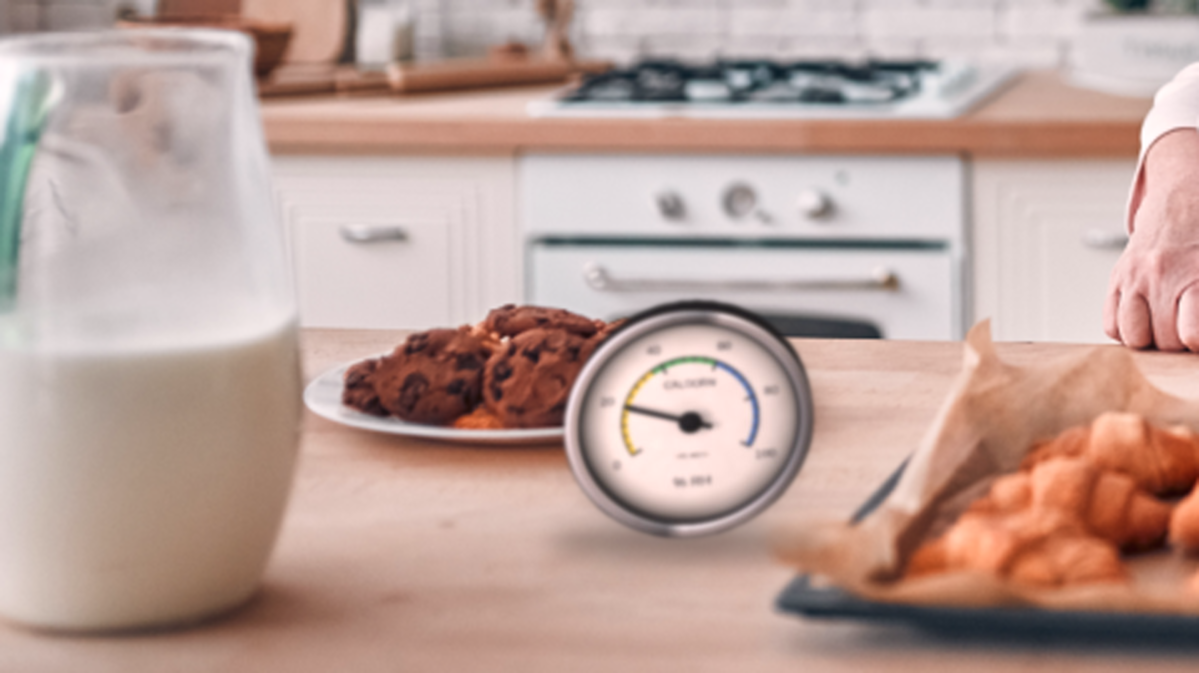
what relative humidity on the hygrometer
20 %
